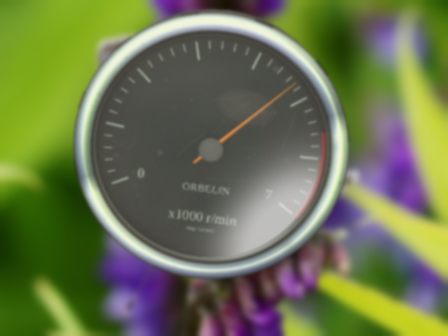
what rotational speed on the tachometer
4700 rpm
